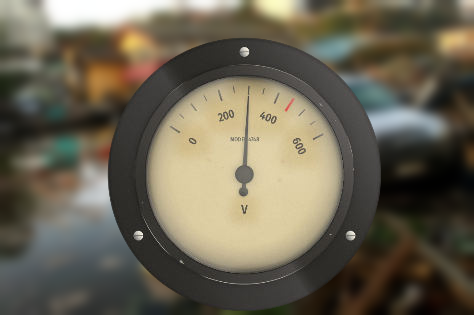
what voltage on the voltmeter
300 V
